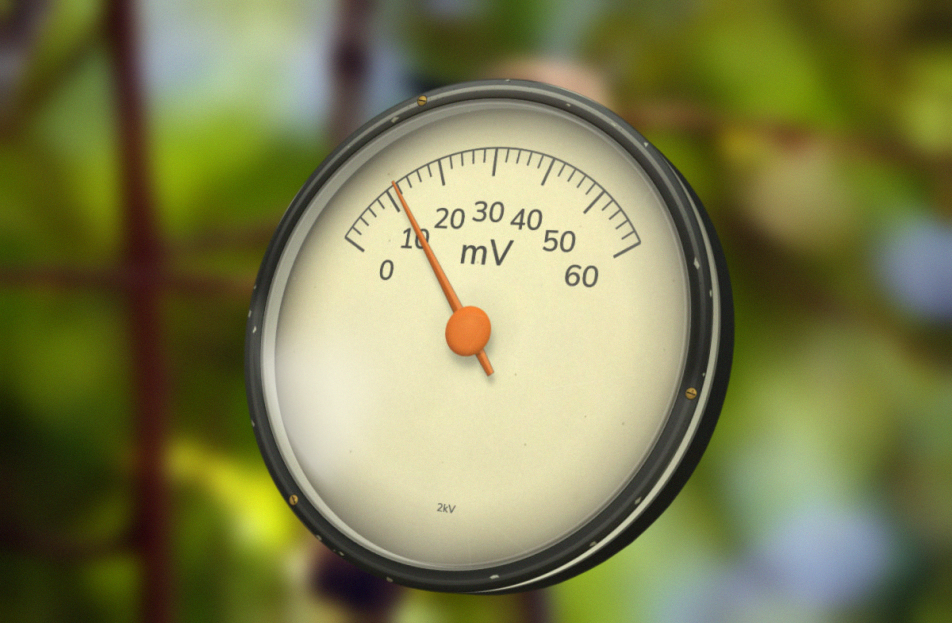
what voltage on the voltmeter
12 mV
